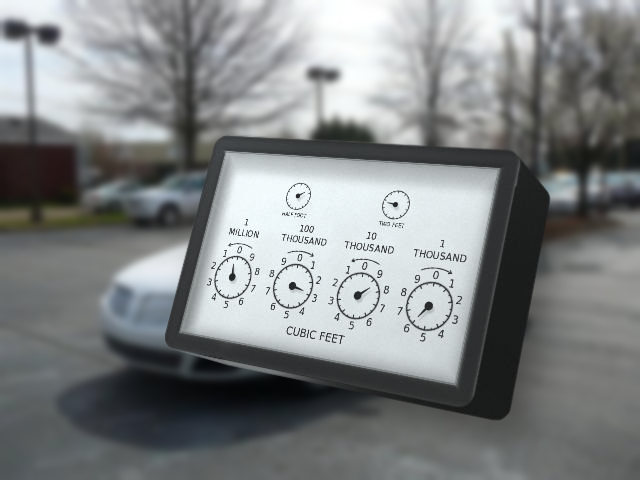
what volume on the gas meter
28600 ft³
